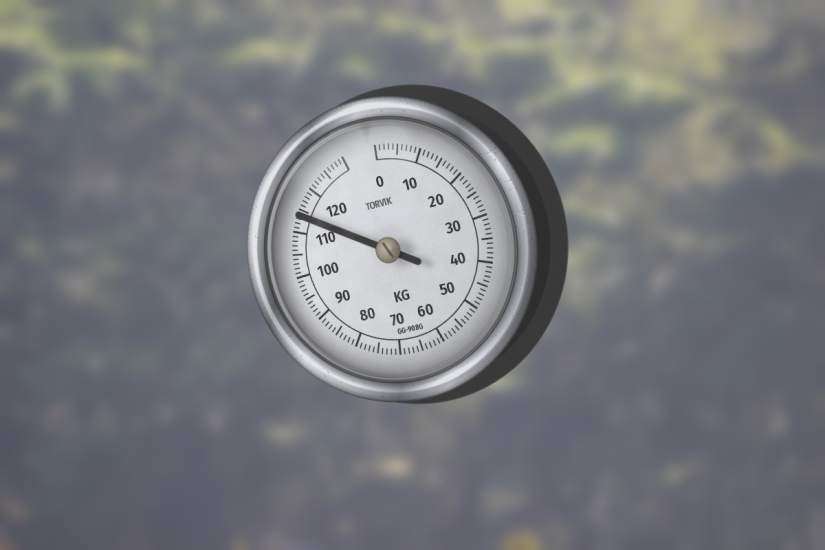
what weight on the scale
114 kg
